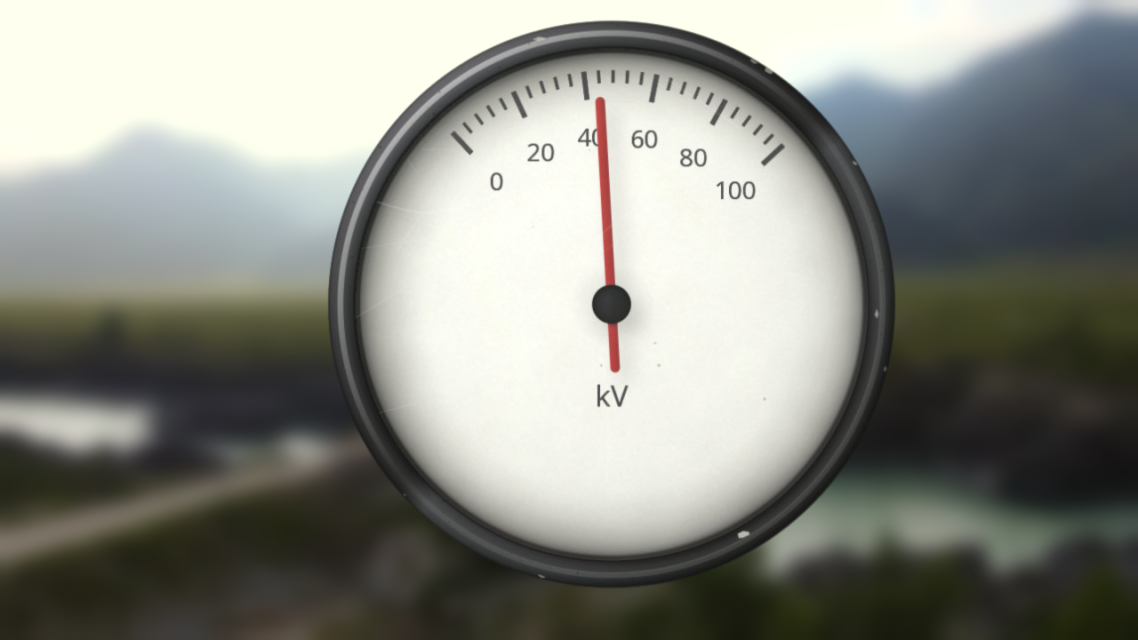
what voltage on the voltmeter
44 kV
